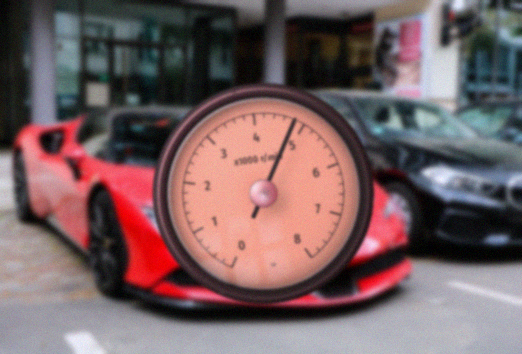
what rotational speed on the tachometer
4800 rpm
